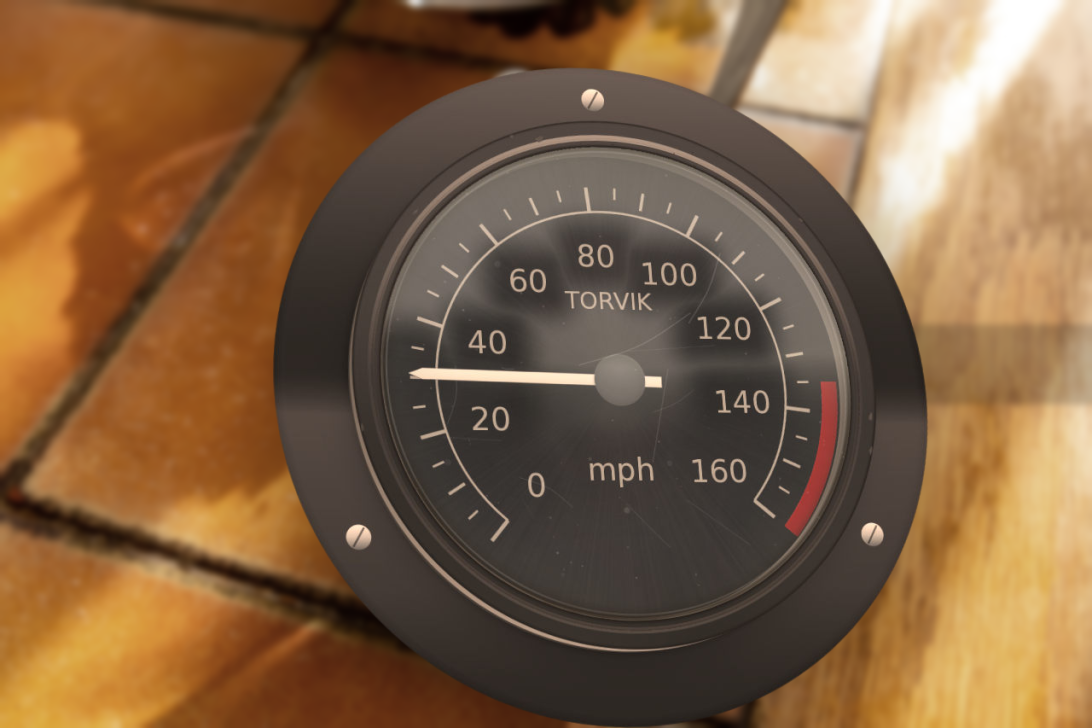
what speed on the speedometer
30 mph
